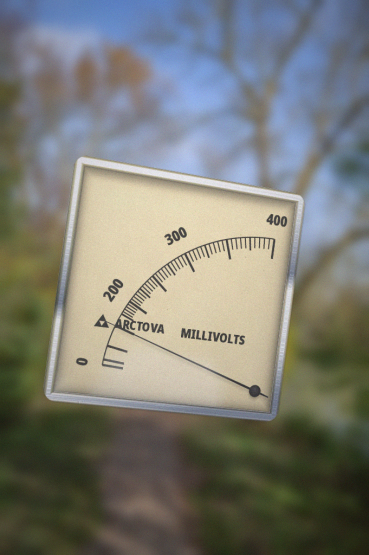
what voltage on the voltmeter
150 mV
